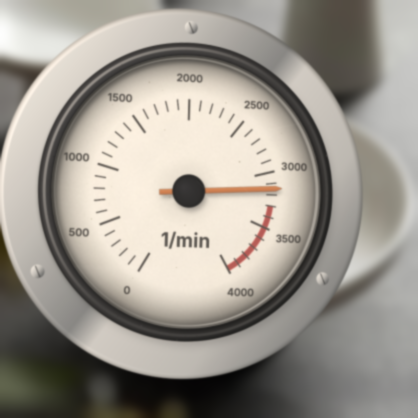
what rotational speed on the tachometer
3150 rpm
